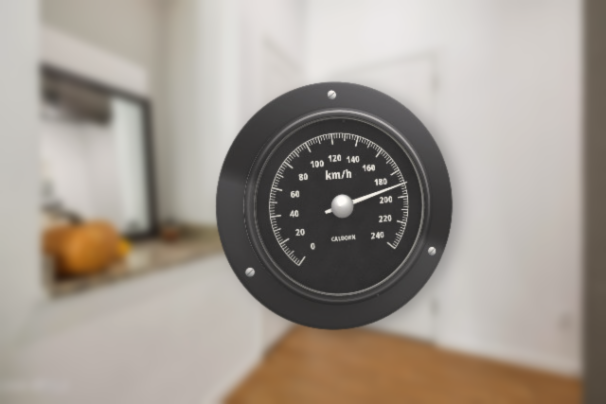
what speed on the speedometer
190 km/h
